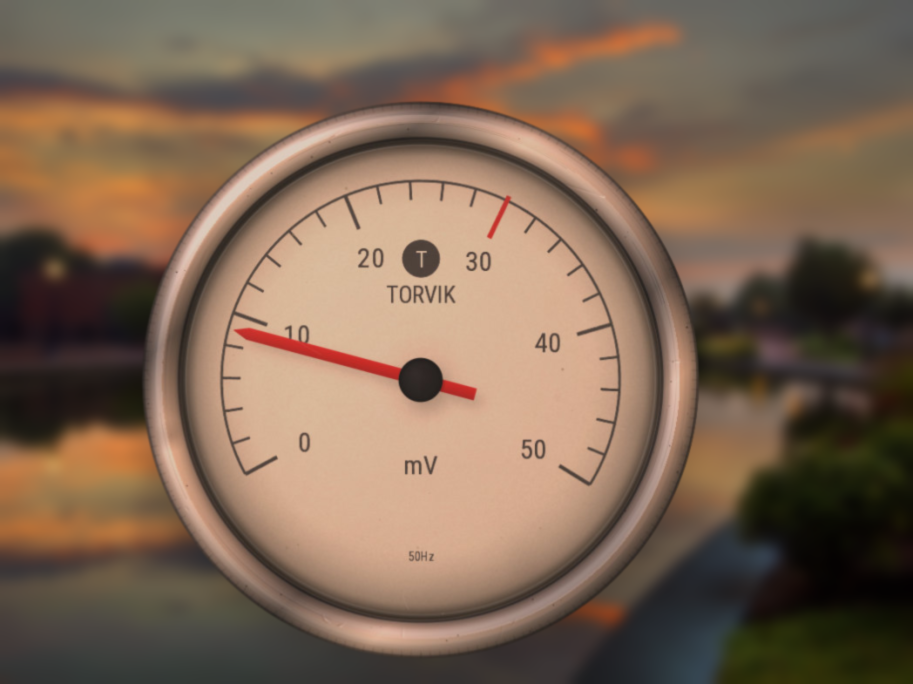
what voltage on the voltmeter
9 mV
